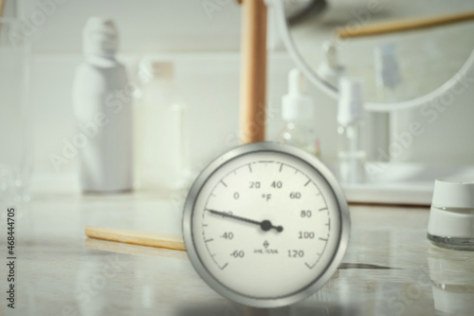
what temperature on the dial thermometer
-20 °F
